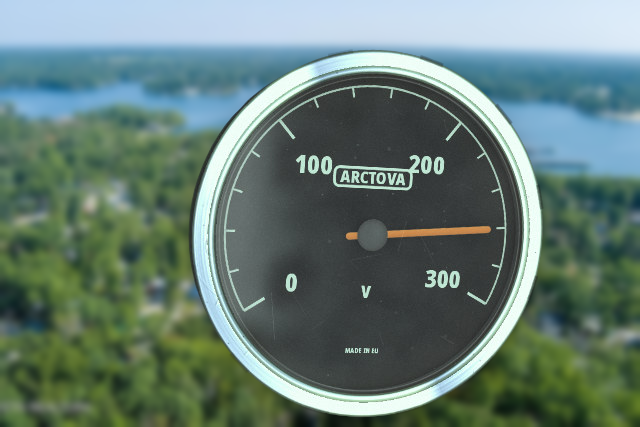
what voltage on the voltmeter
260 V
